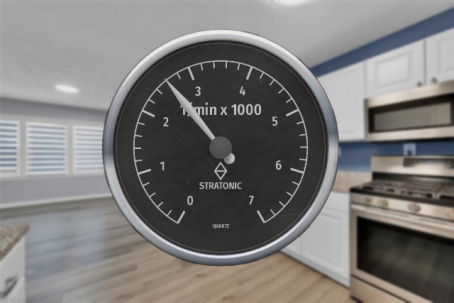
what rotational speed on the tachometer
2600 rpm
